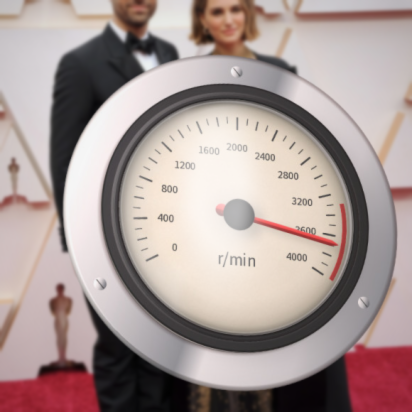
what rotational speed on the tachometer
3700 rpm
